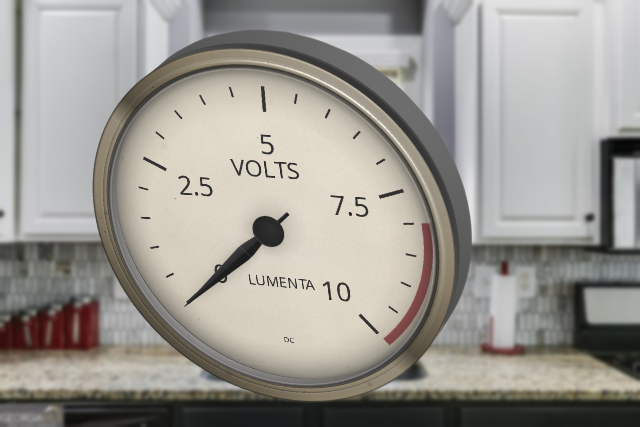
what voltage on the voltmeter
0 V
